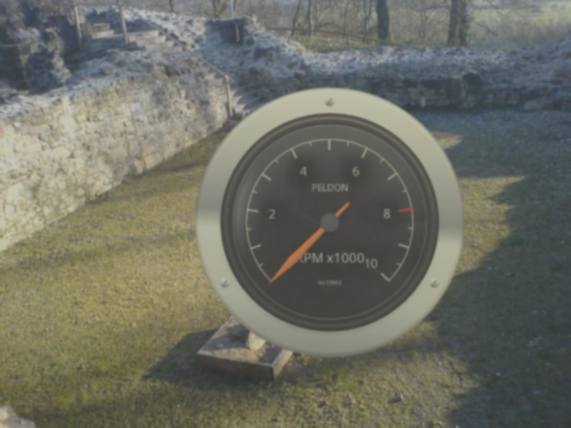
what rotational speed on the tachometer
0 rpm
